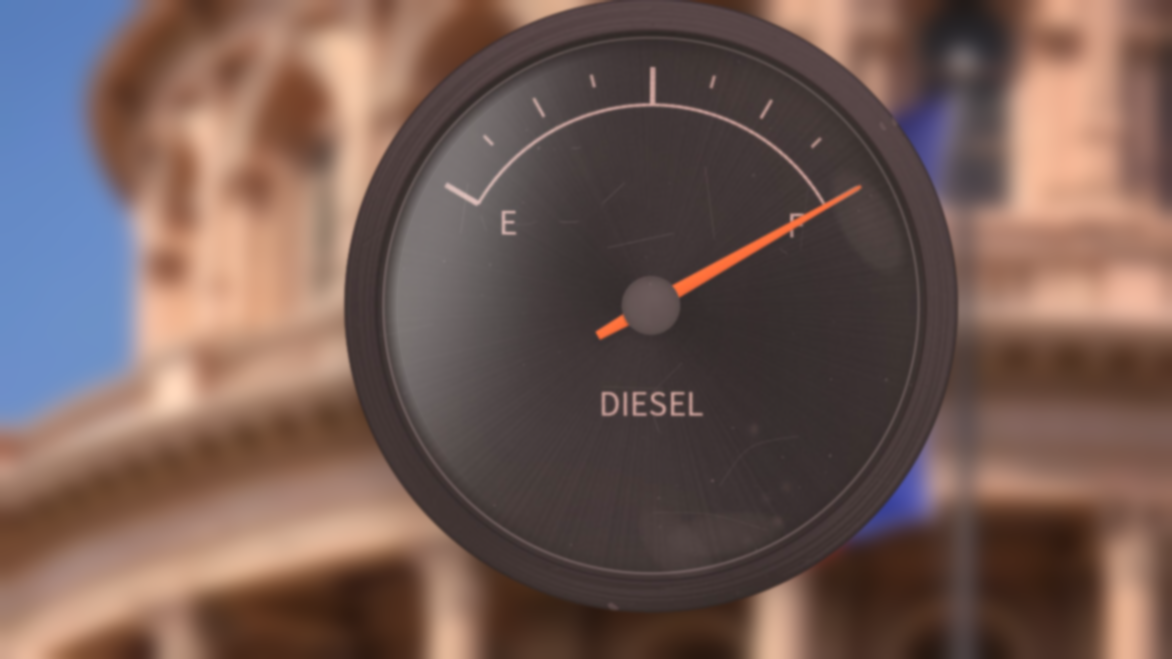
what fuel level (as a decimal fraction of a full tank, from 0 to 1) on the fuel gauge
1
